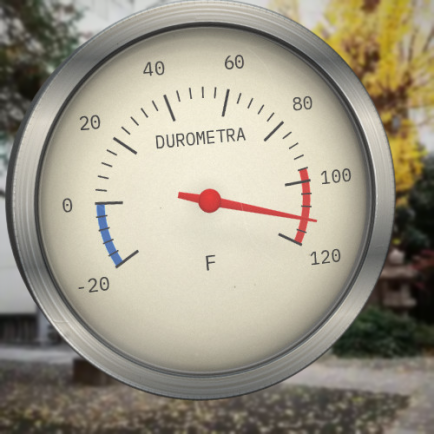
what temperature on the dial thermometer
112 °F
